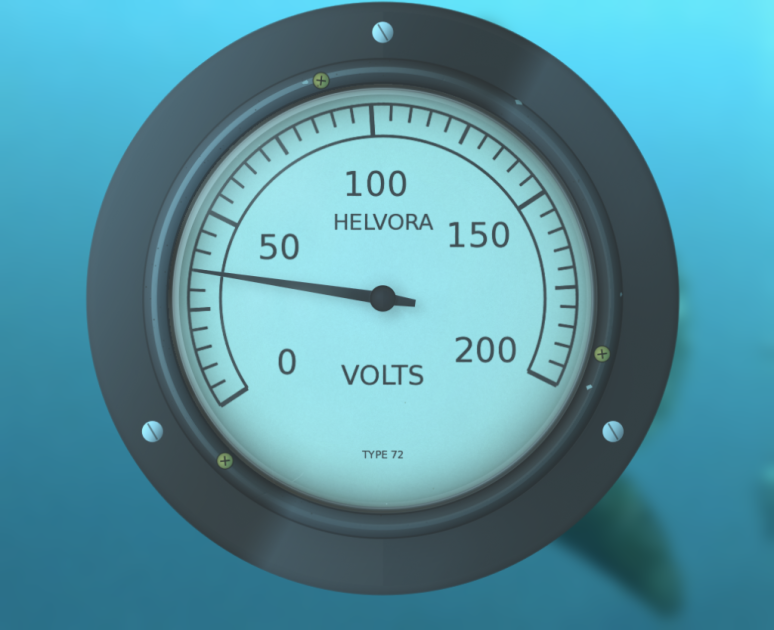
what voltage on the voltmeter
35 V
